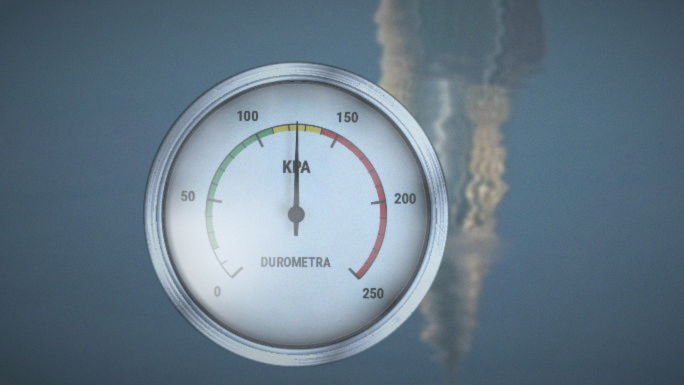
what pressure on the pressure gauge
125 kPa
